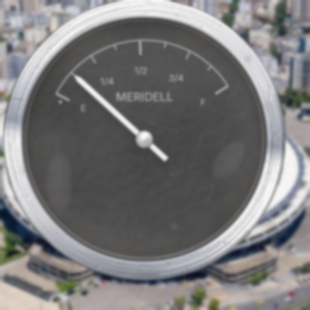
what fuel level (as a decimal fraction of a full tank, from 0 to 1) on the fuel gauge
0.125
